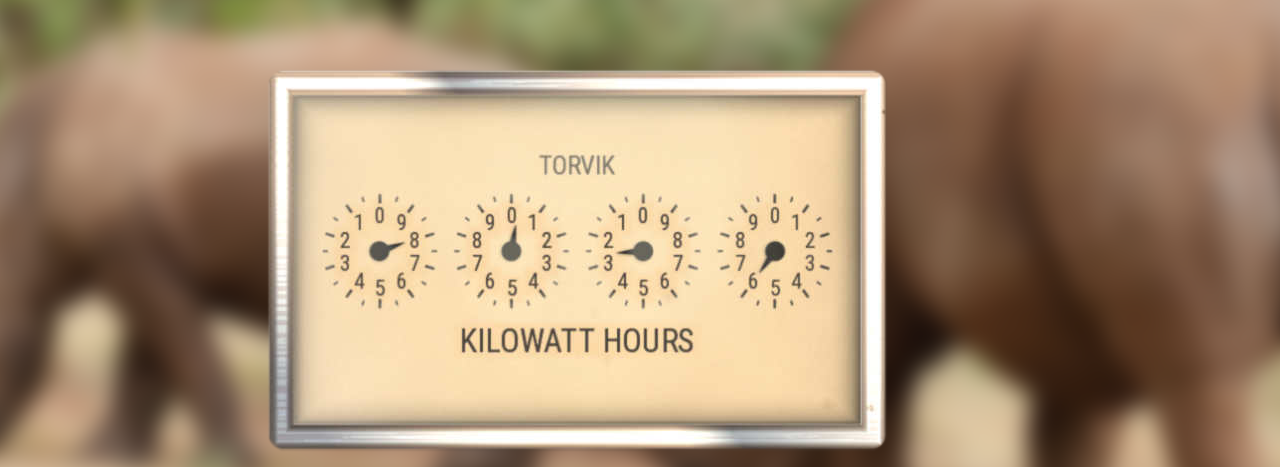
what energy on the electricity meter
8026 kWh
